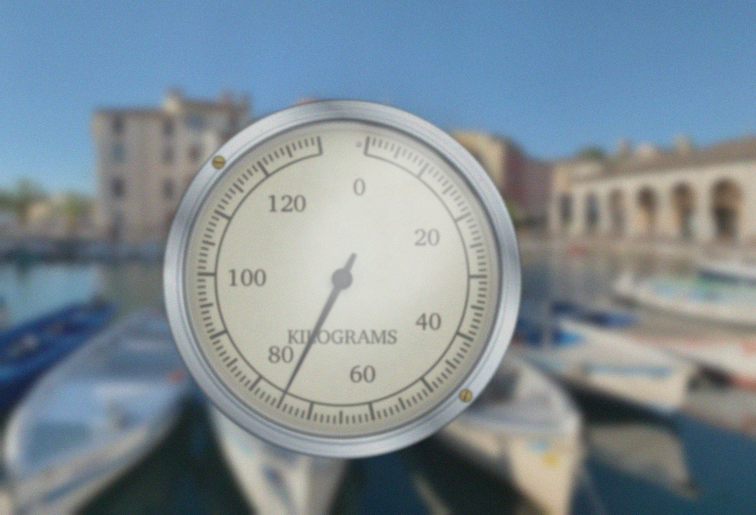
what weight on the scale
75 kg
